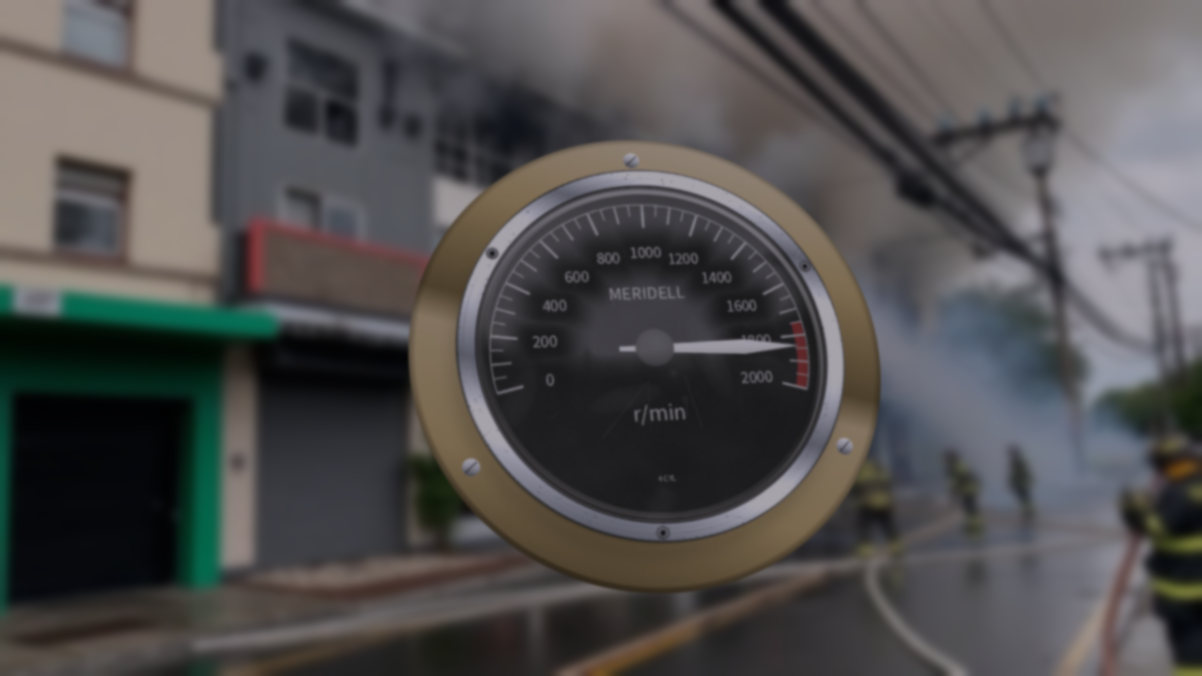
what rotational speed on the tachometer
1850 rpm
